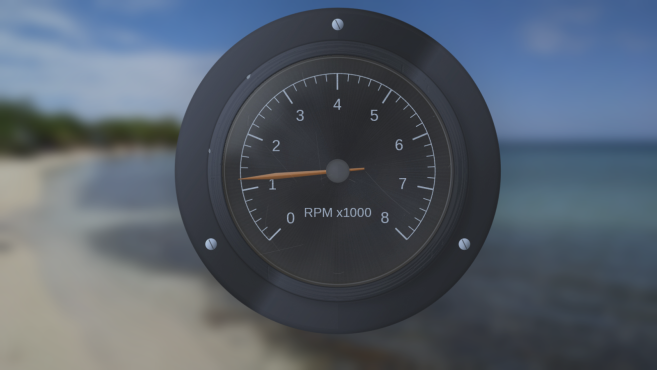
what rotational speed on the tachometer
1200 rpm
